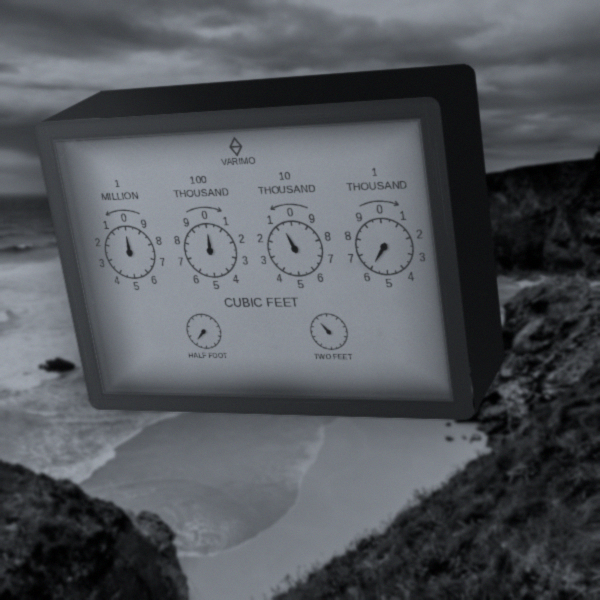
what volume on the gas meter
600 ft³
